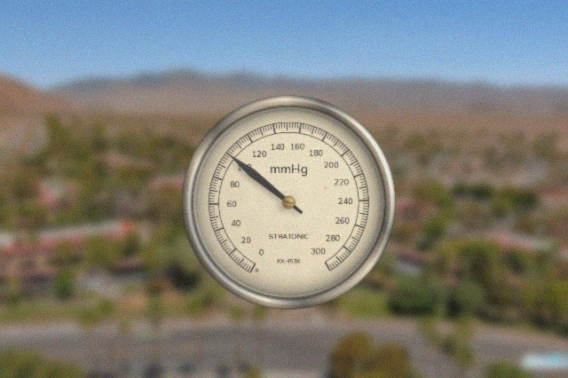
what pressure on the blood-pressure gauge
100 mmHg
